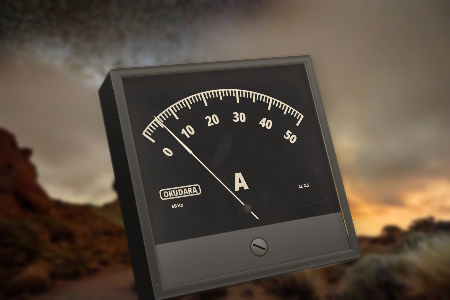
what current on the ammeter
5 A
